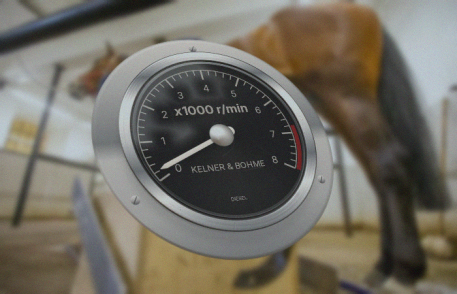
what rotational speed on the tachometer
200 rpm
